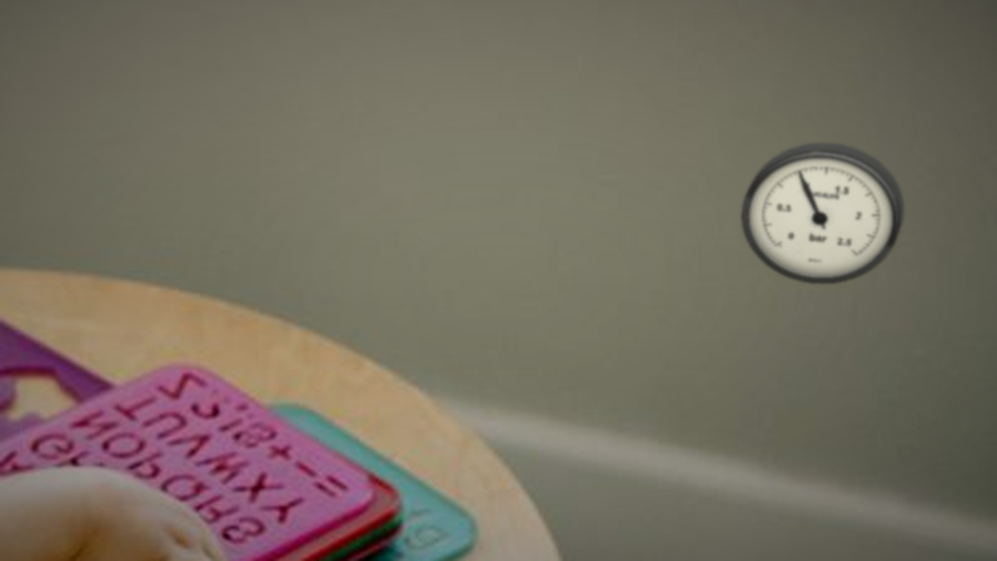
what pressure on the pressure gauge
1 bar
